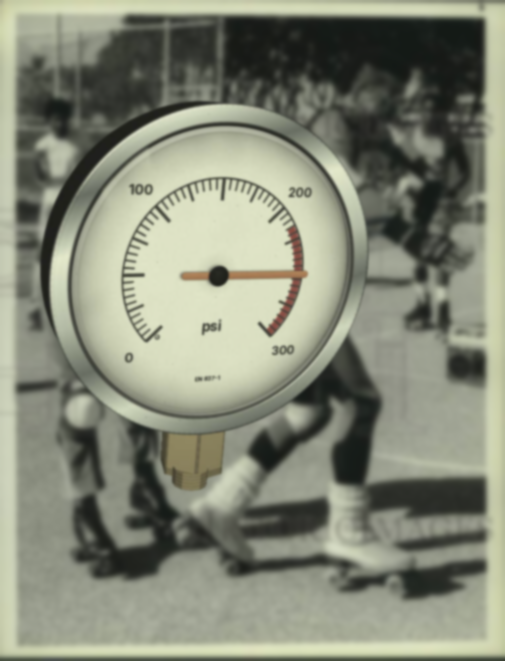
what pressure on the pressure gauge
250 psi
